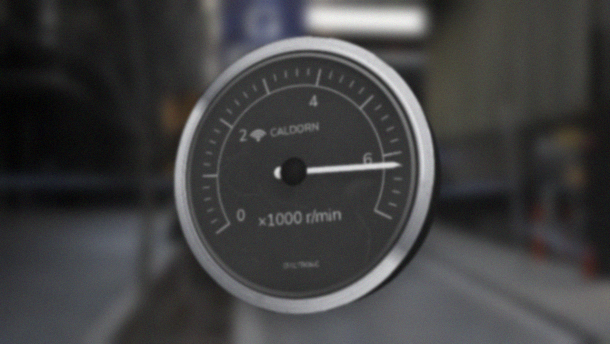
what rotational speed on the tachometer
6200 rpm
